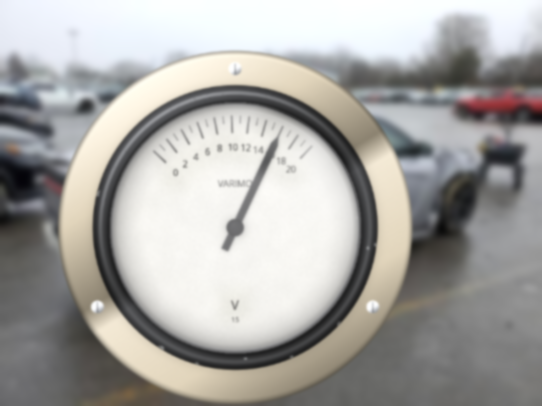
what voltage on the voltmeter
16 V
